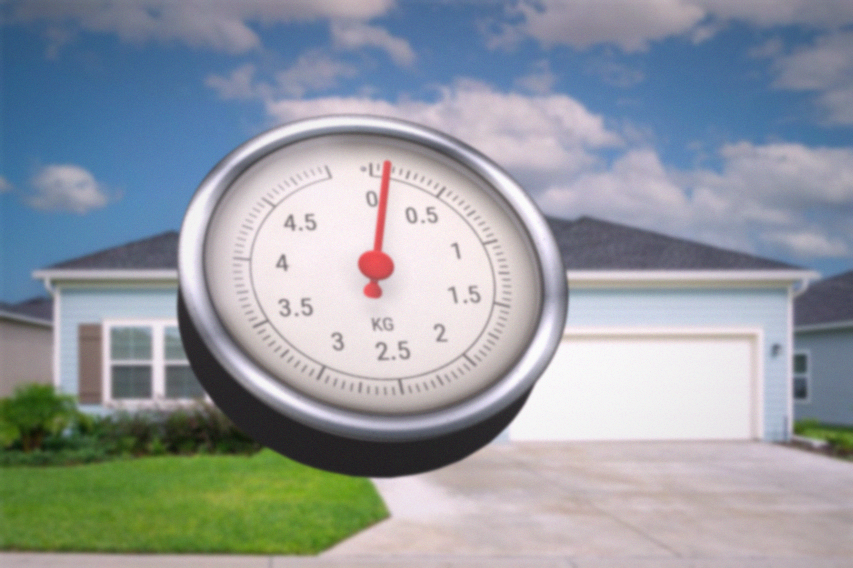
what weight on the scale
0.1 kg
